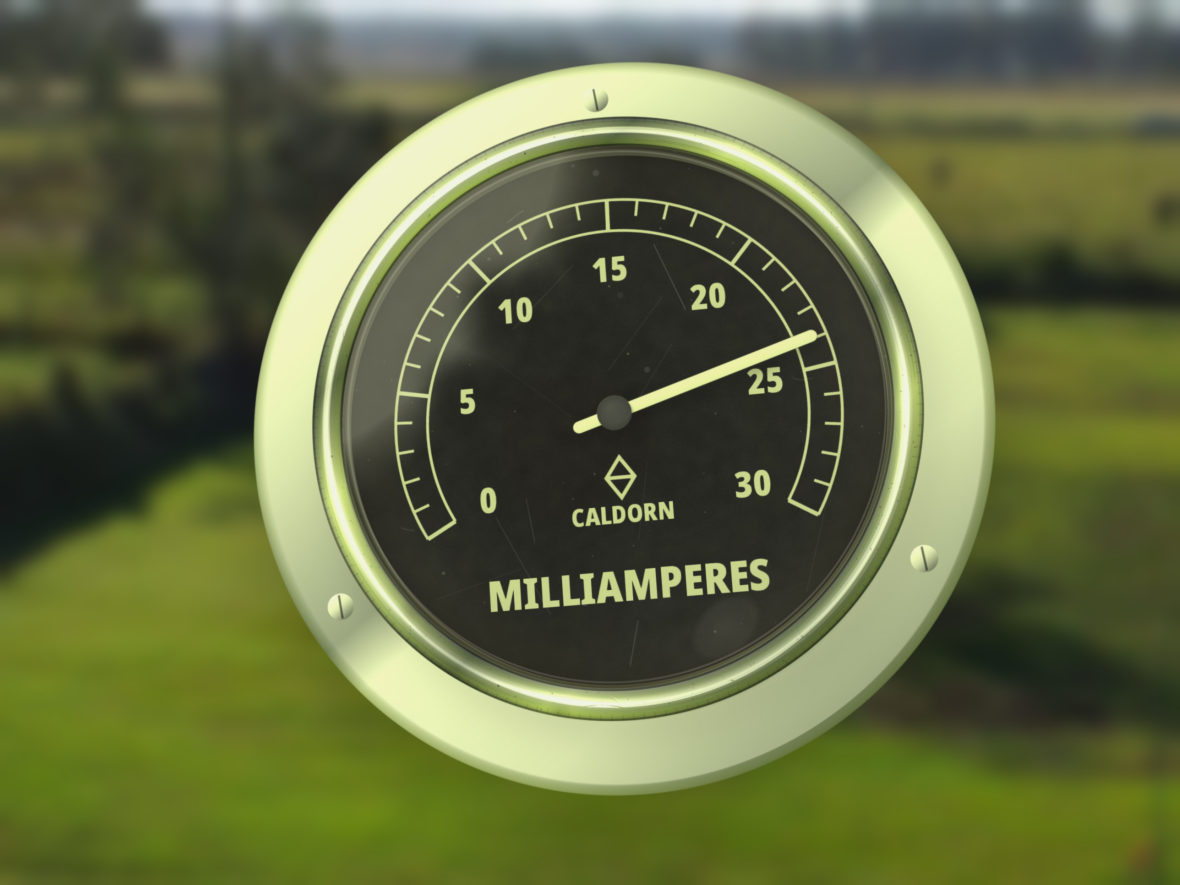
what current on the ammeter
24 mA
